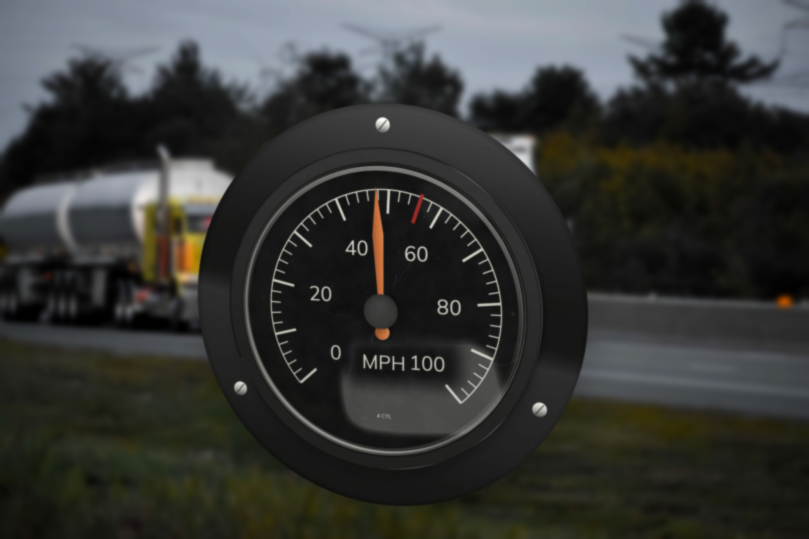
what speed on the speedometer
48 mph
